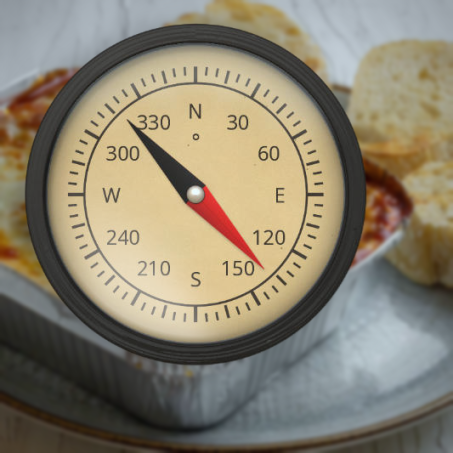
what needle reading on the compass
137.5 °
